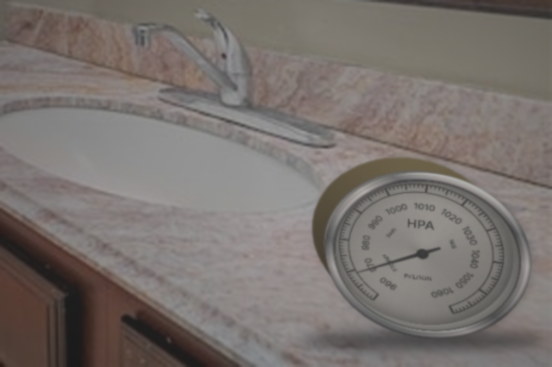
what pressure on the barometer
970 hPa
